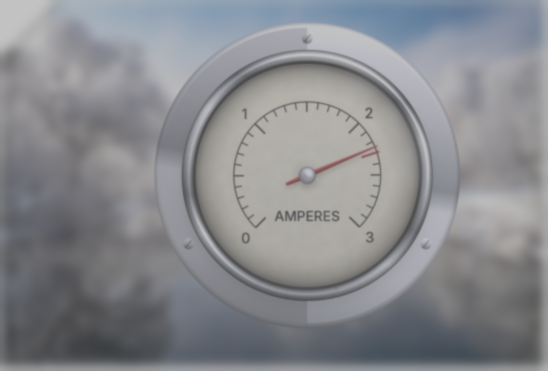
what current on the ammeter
2.25 A
